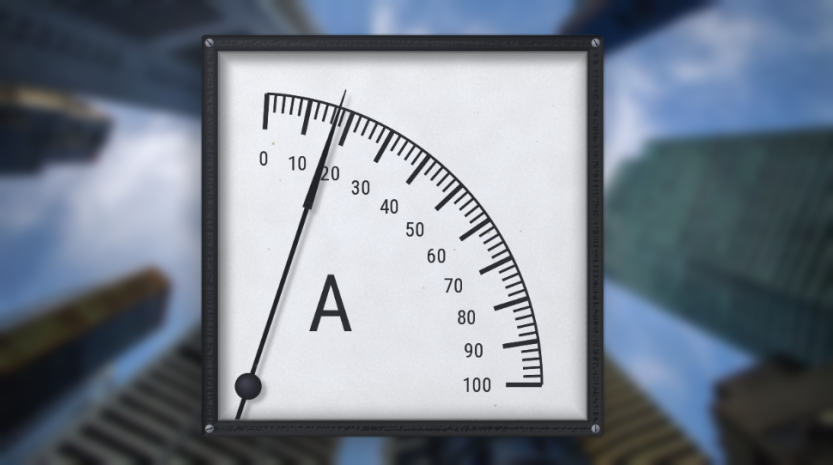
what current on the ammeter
17 A
